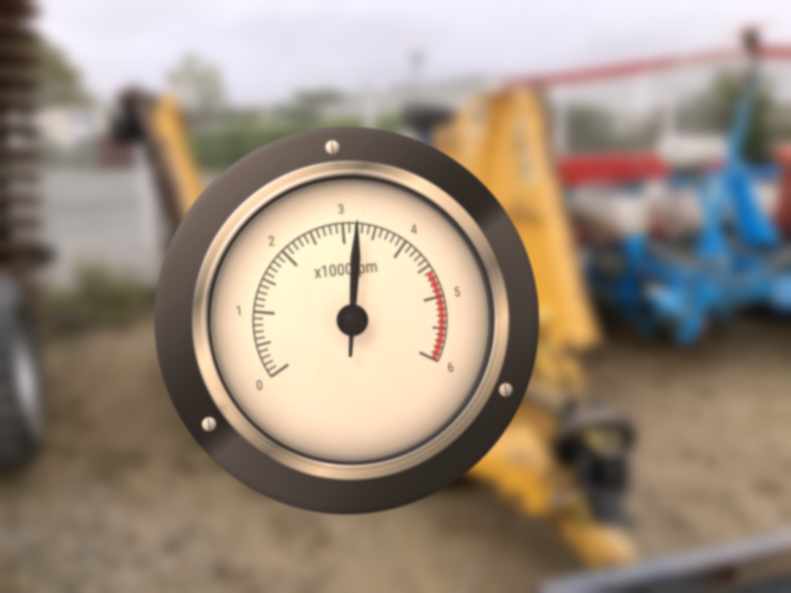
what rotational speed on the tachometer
3200 rpm
